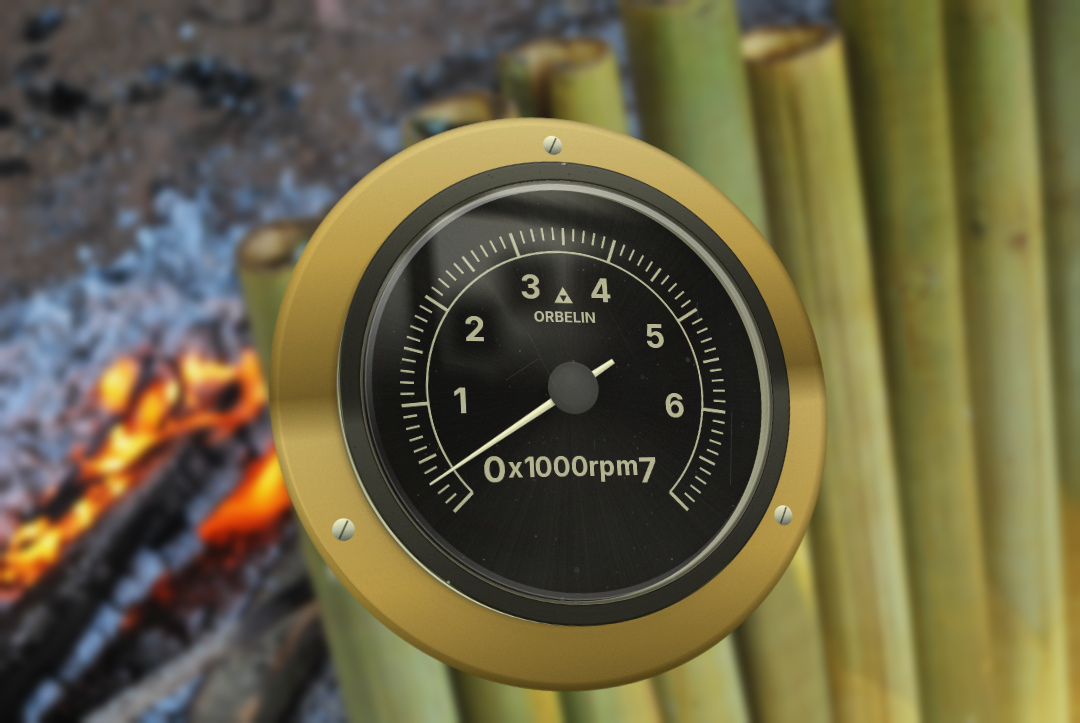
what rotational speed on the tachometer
300 rpm
